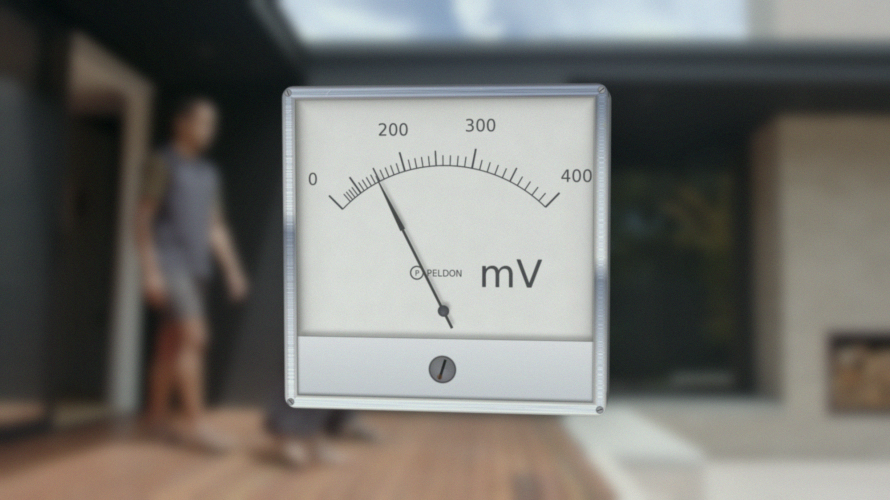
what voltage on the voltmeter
150 mV
